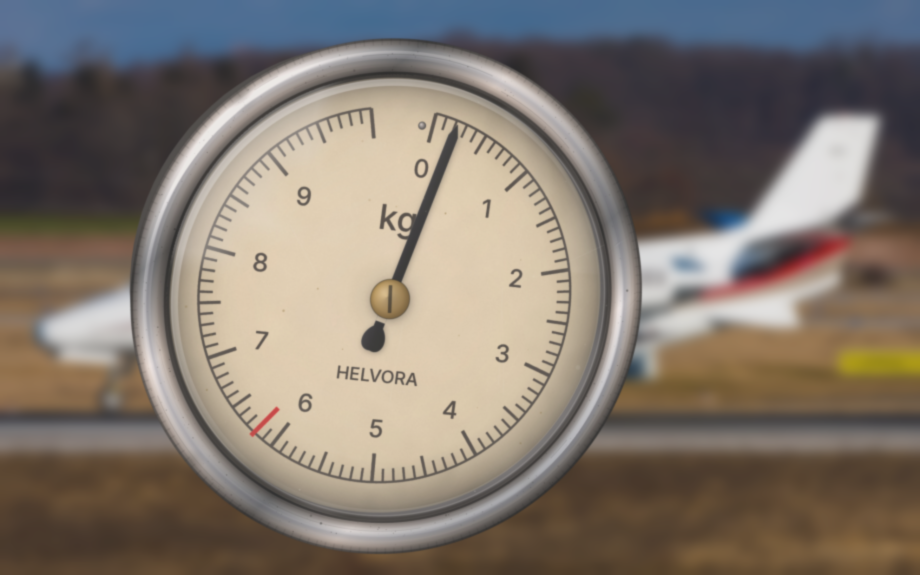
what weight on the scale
0.2 kg
